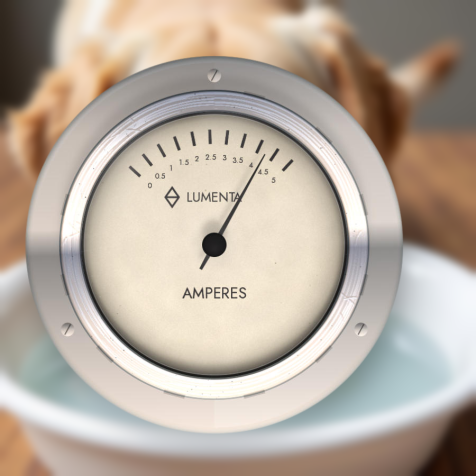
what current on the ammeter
4.25 A
